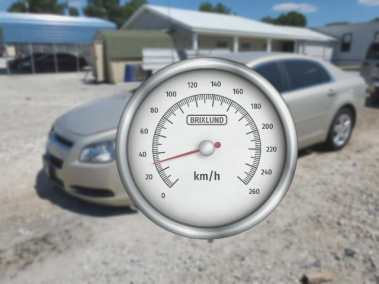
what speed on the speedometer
30 km/h
